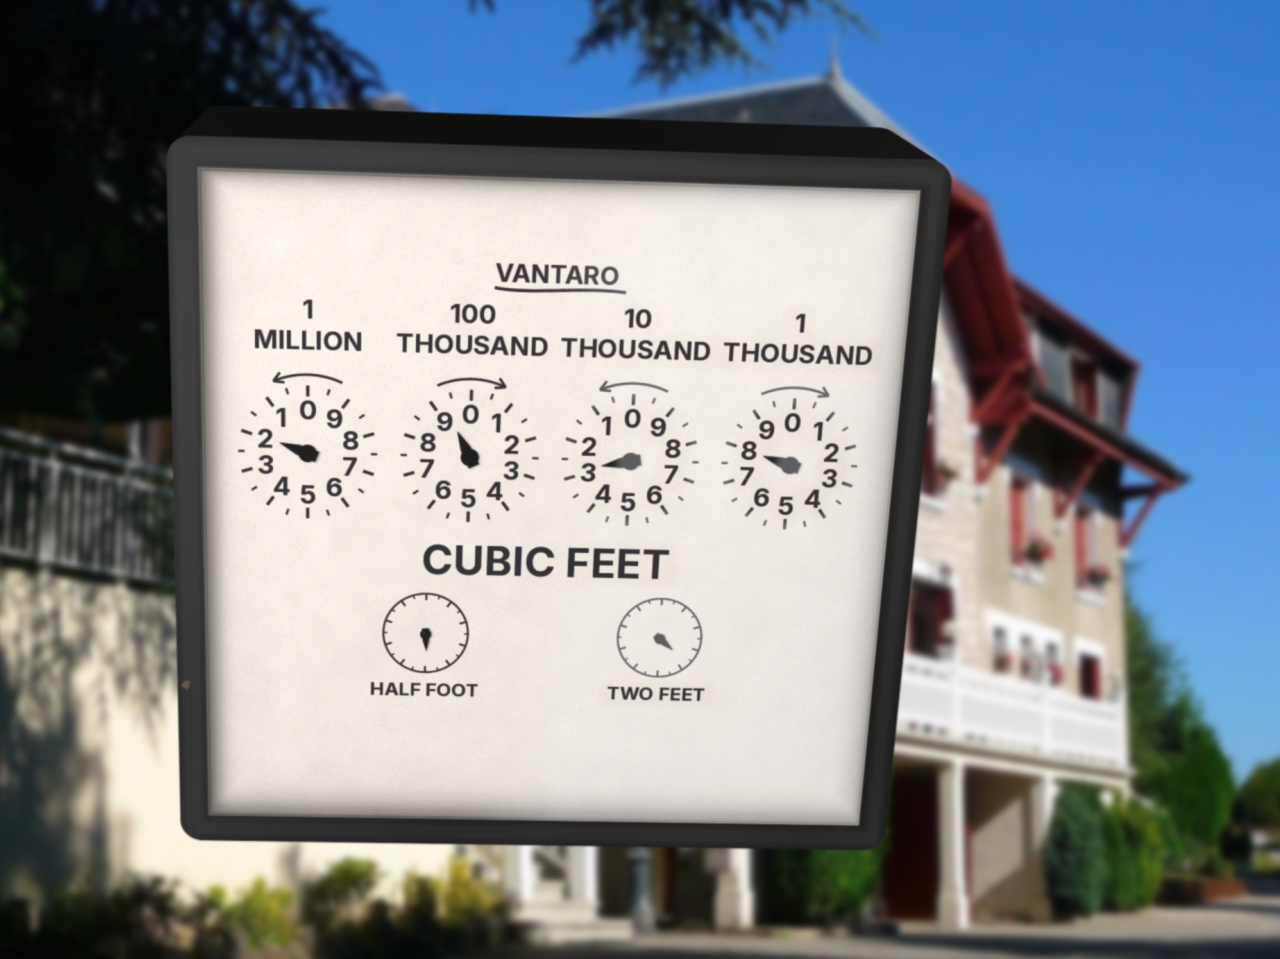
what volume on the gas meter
192800 ft³
